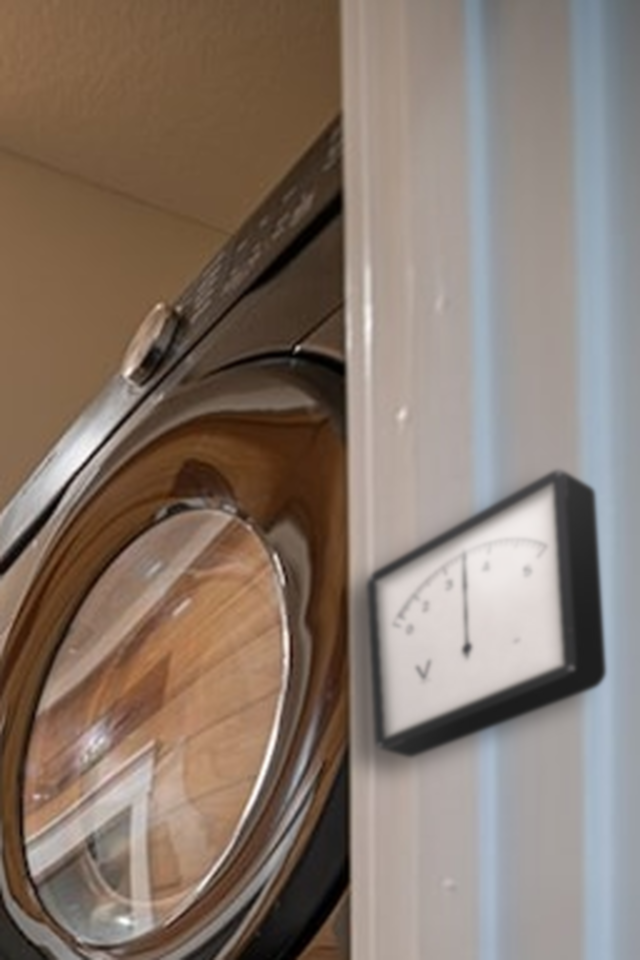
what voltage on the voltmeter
3.5 V
